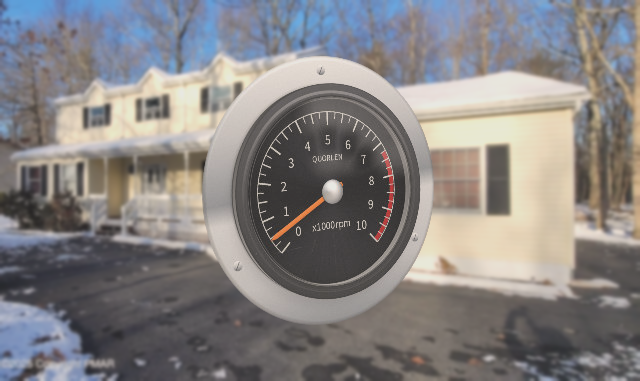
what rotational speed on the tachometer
500 rpm
